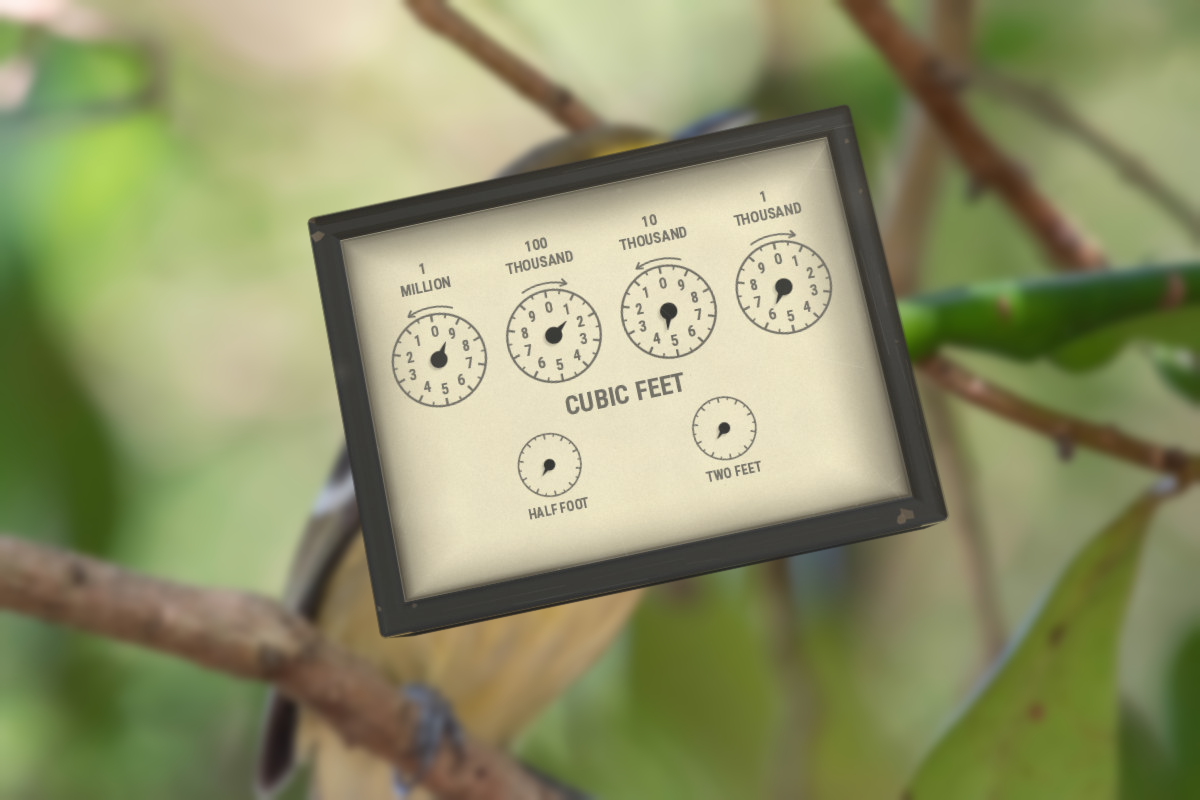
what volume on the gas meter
914600 ft³
